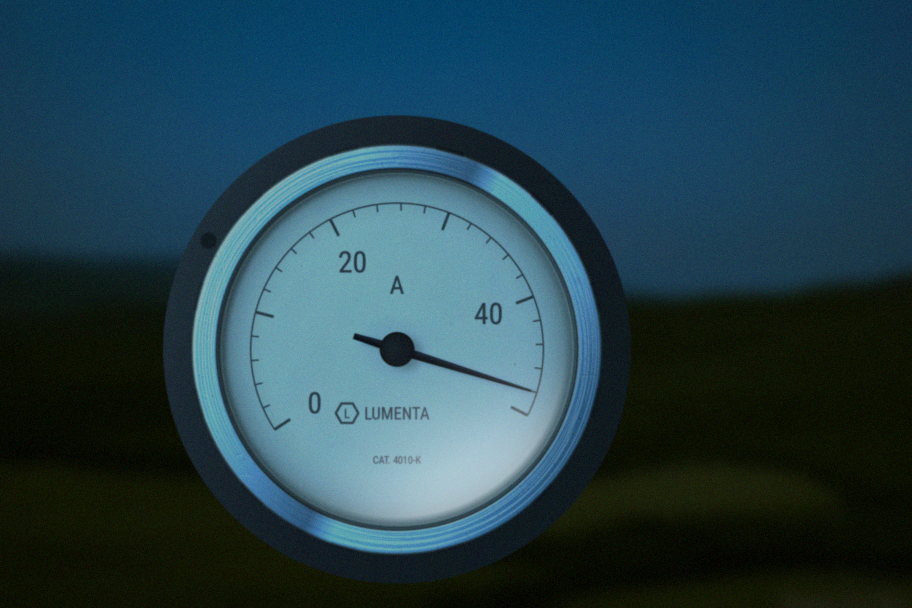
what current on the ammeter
48 A
